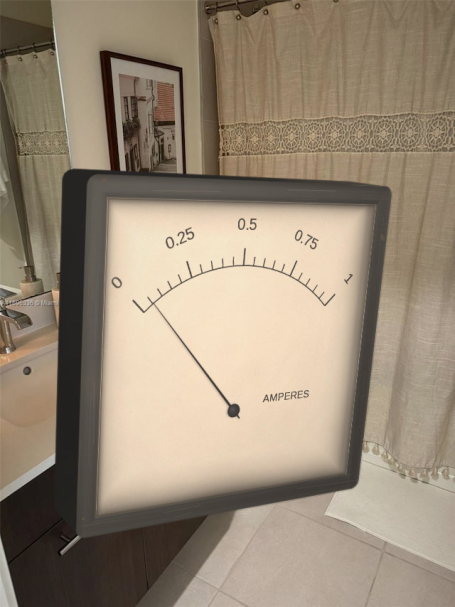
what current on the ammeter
0.05 A
